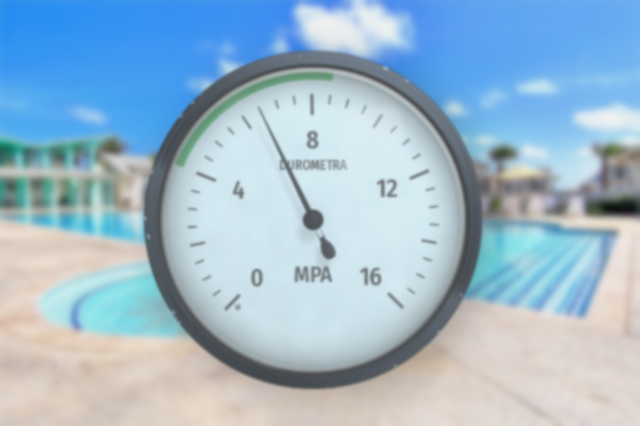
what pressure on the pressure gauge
6.5 MPa
